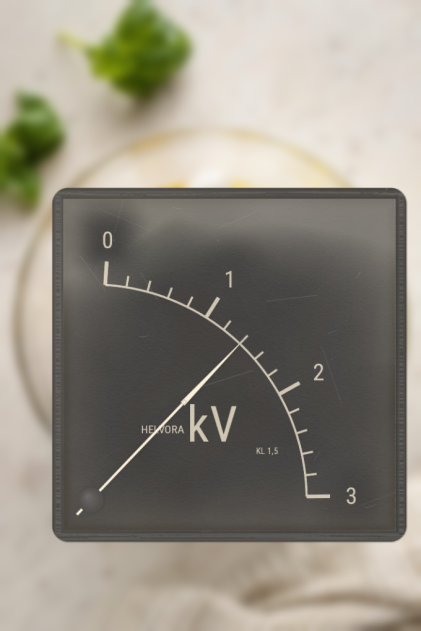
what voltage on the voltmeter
1.4 kV
